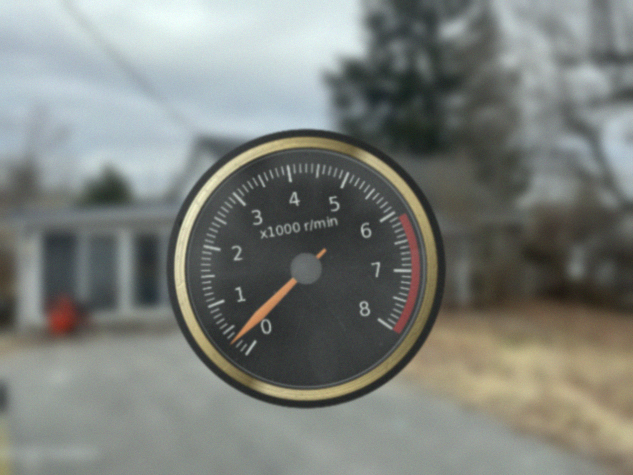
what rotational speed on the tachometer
300 rpm
